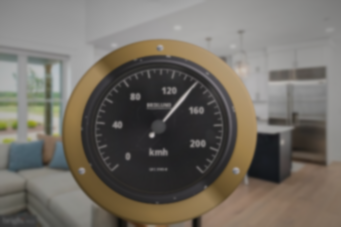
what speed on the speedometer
140 km/h
